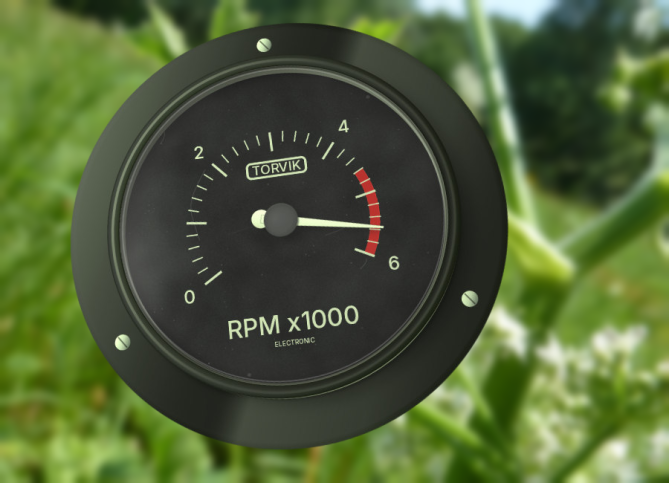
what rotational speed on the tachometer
5600 rpm
